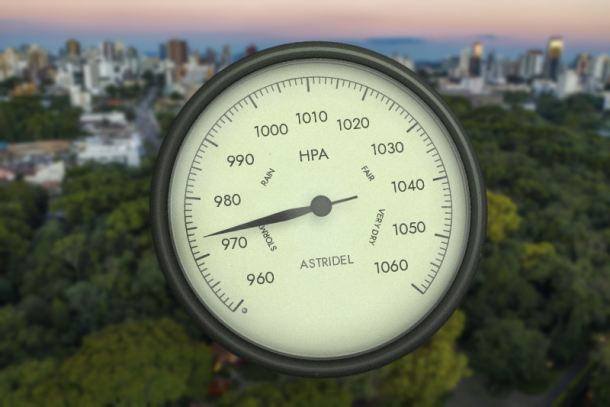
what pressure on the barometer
973 hPa
